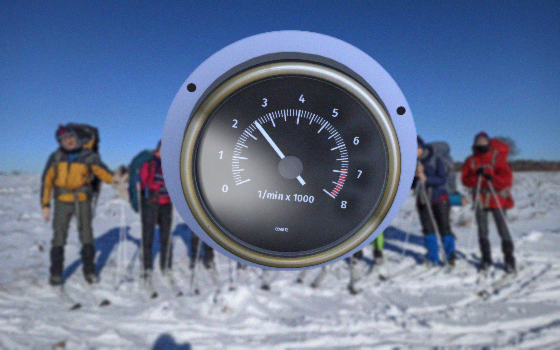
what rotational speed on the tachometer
2500 rpm
